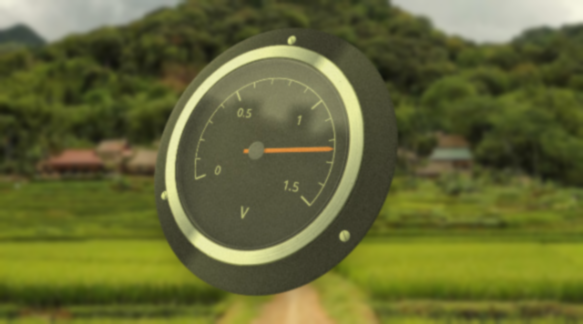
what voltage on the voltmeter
1.25 V
